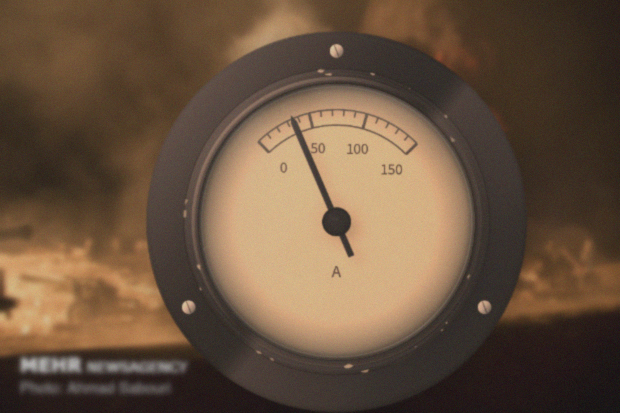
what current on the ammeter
35 A
